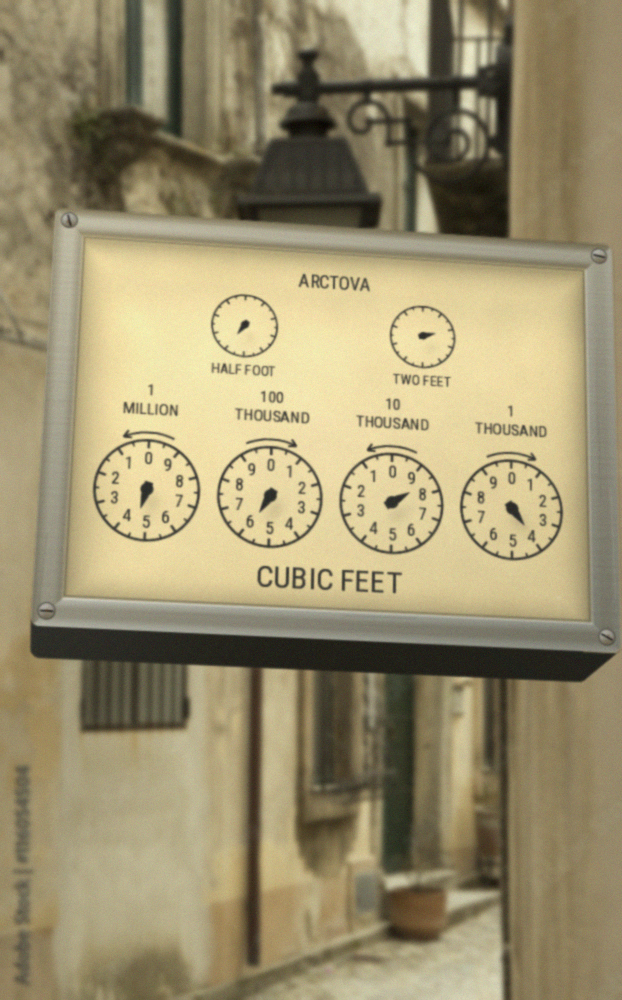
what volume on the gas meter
458400 ft³
